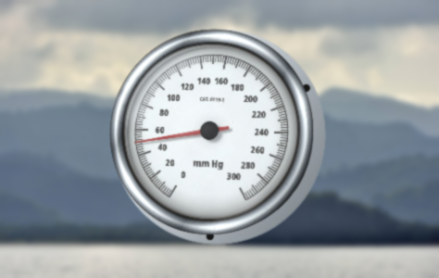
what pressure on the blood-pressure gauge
50 mmHg
